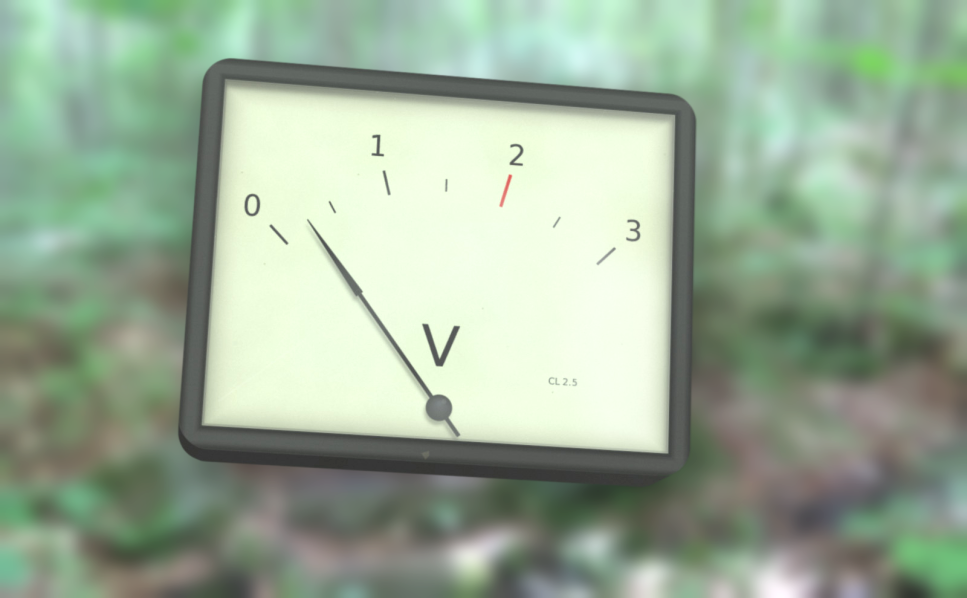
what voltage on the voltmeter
0.25 V
